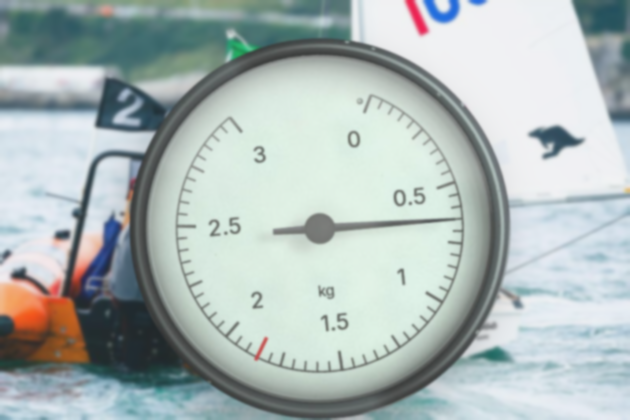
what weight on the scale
0.65 kg
